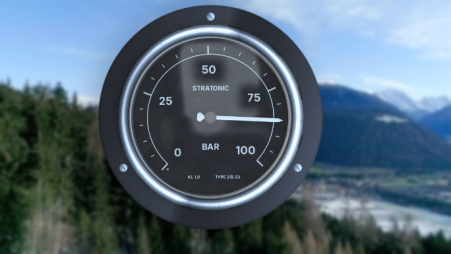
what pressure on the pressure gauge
85 bar
